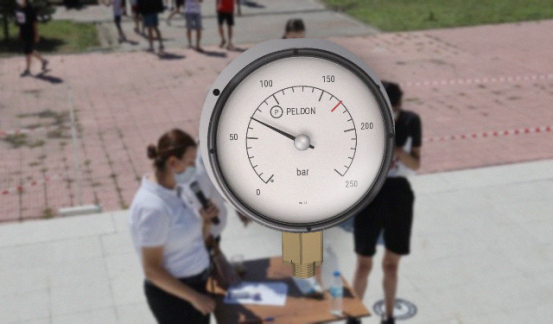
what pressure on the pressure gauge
70 bar
